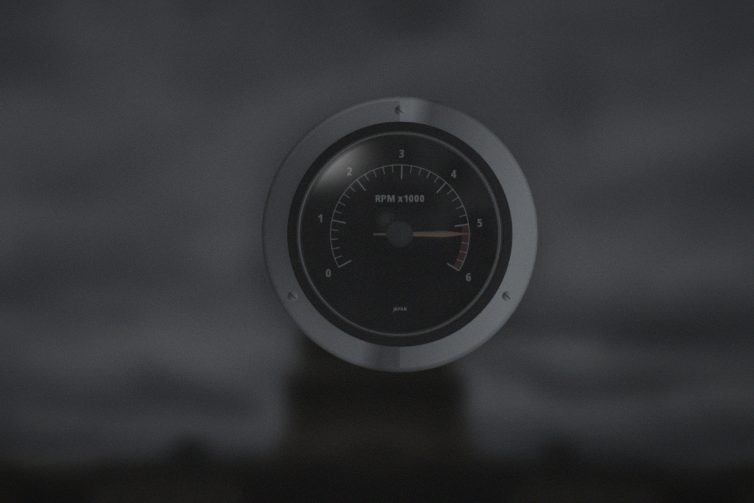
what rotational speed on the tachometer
5200 rpm
